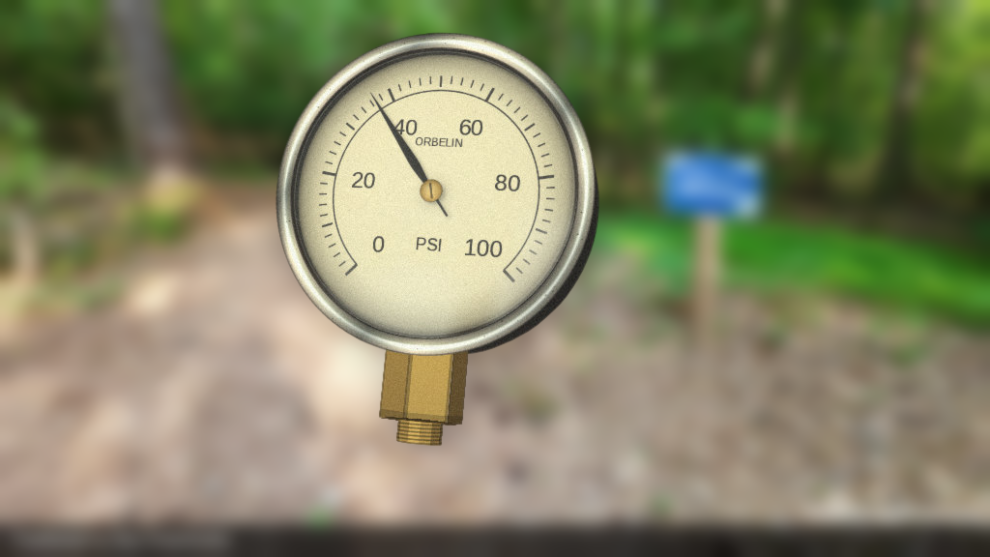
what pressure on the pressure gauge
37 psi
